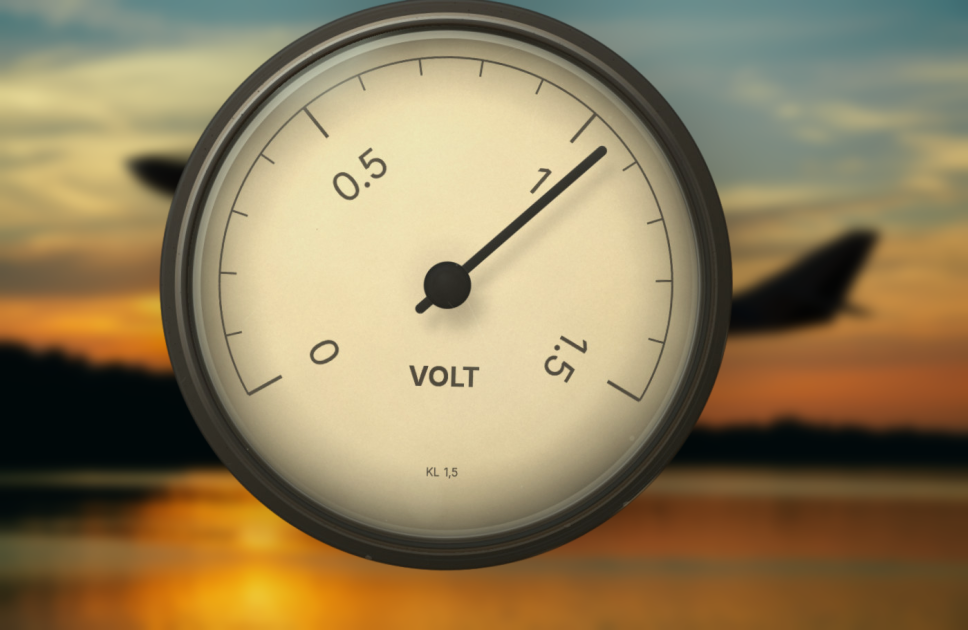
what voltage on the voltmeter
1.05 V
